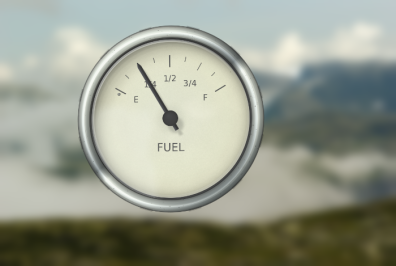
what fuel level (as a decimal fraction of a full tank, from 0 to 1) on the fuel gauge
0.25
